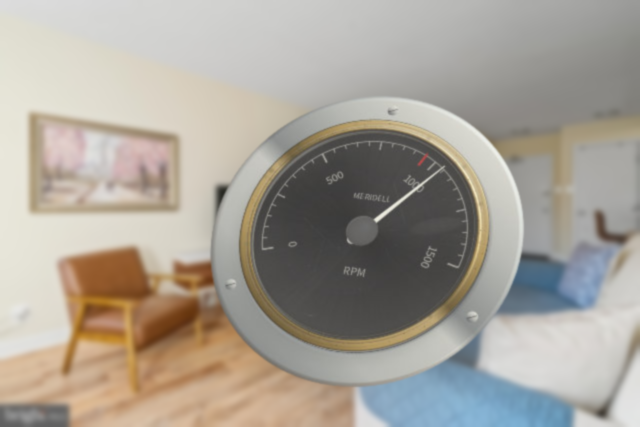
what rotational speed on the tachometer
1050 rpm
